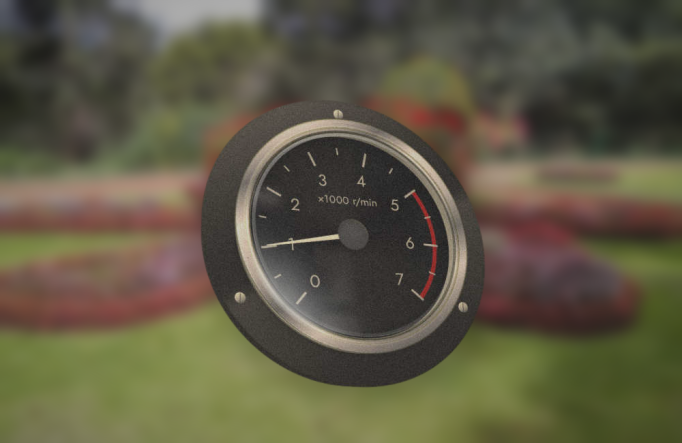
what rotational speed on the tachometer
1000 rpm
